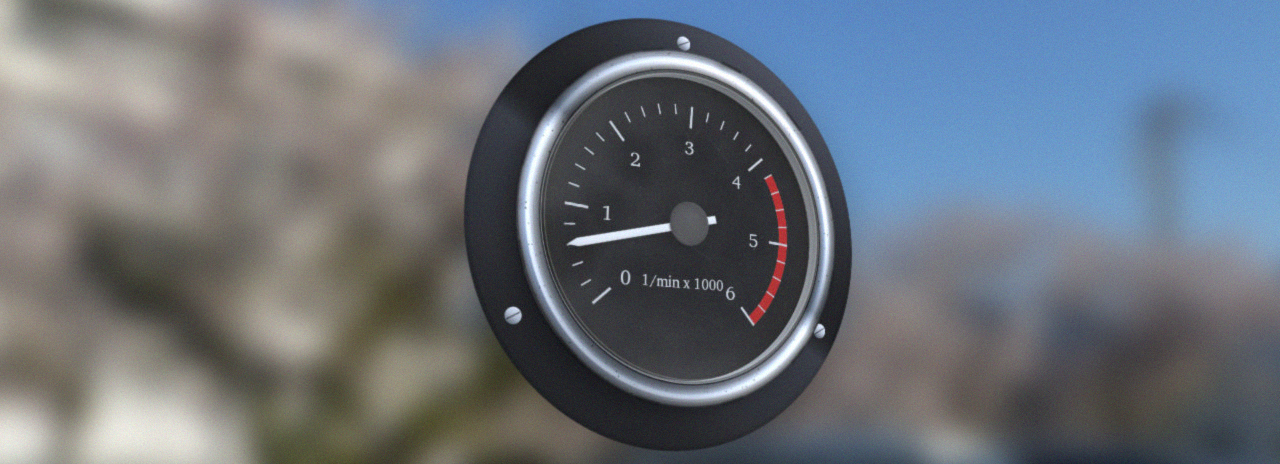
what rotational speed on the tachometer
600 rpm
